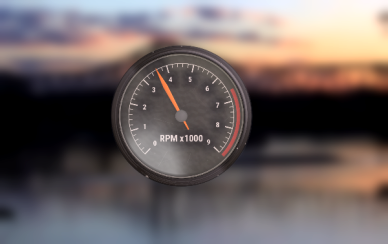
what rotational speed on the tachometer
3600 rpm
